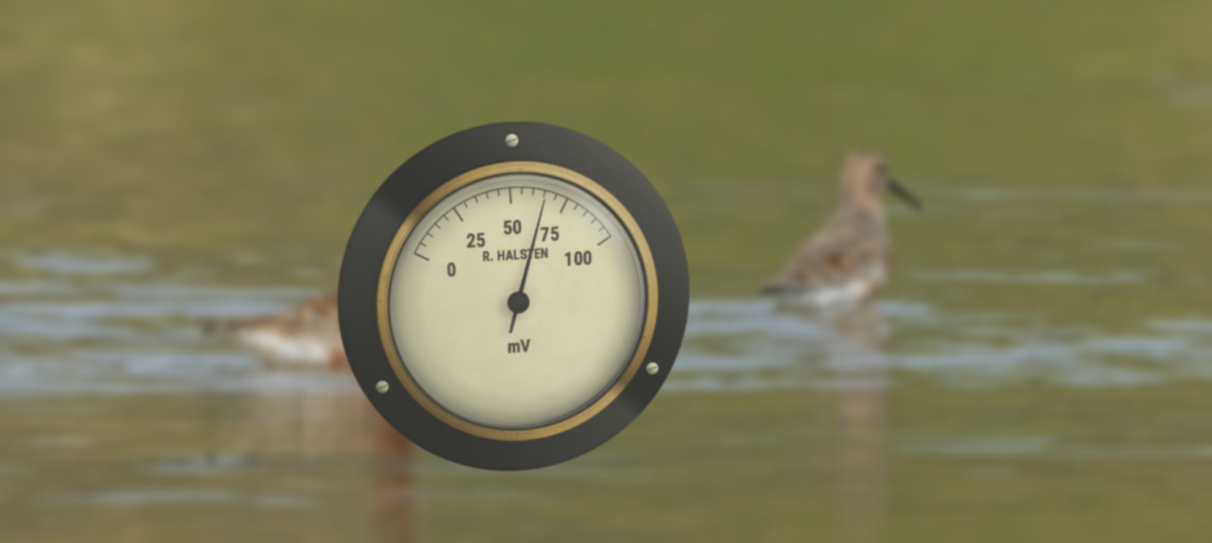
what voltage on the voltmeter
65 mV
